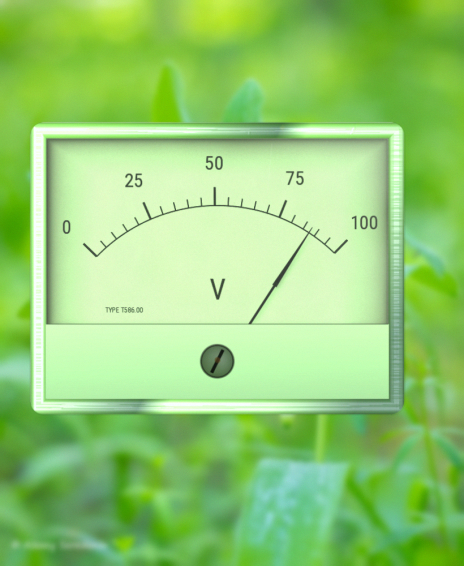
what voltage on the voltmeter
87.5 V
